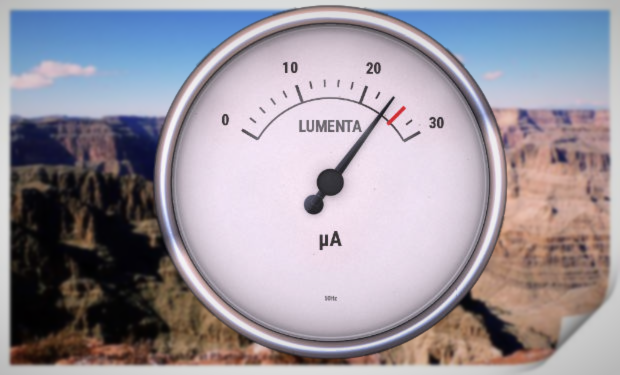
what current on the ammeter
24 µA
